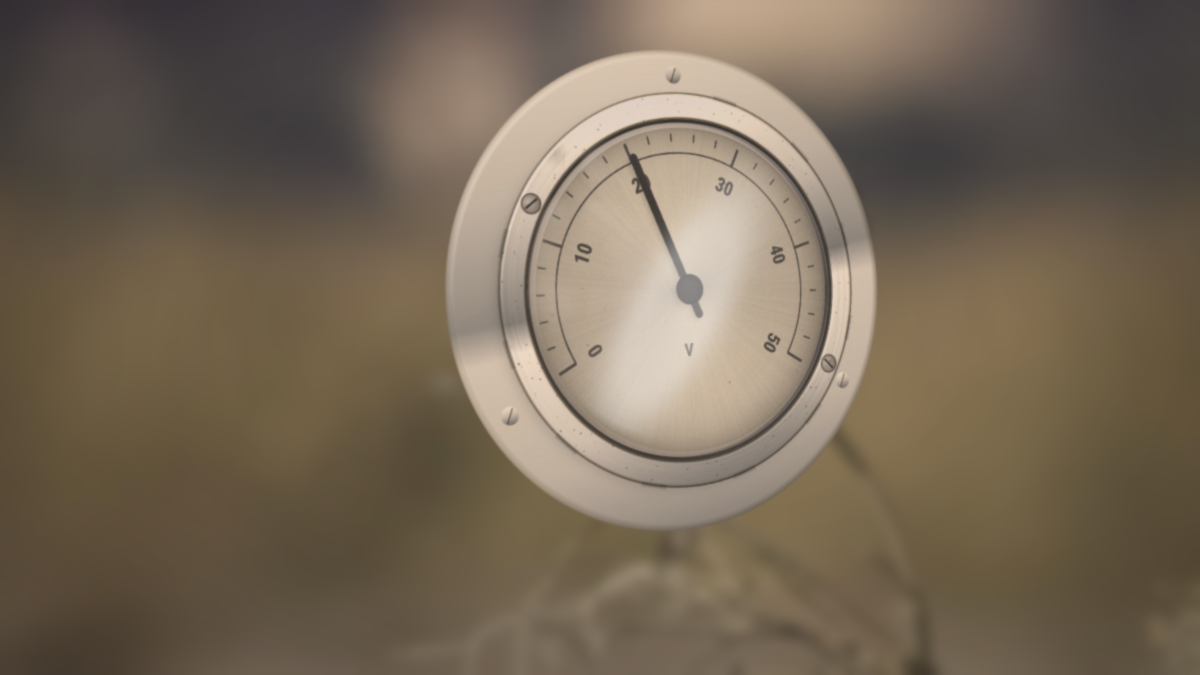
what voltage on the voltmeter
20 V
